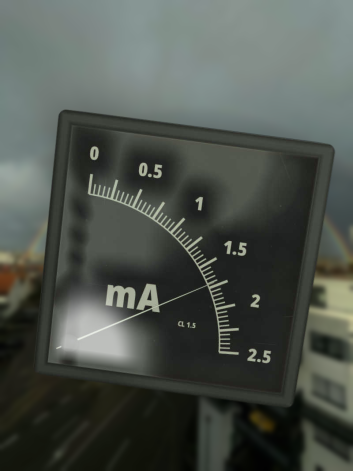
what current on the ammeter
1.7 mA
